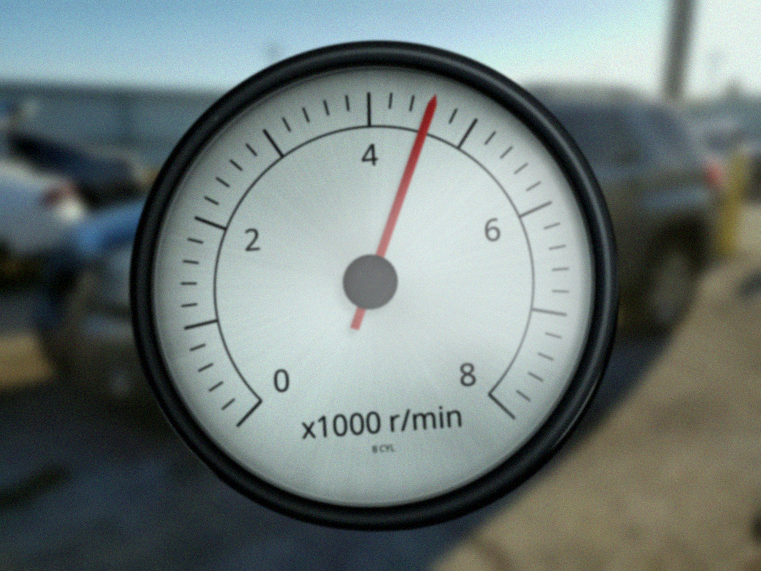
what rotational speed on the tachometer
4600 rpm
